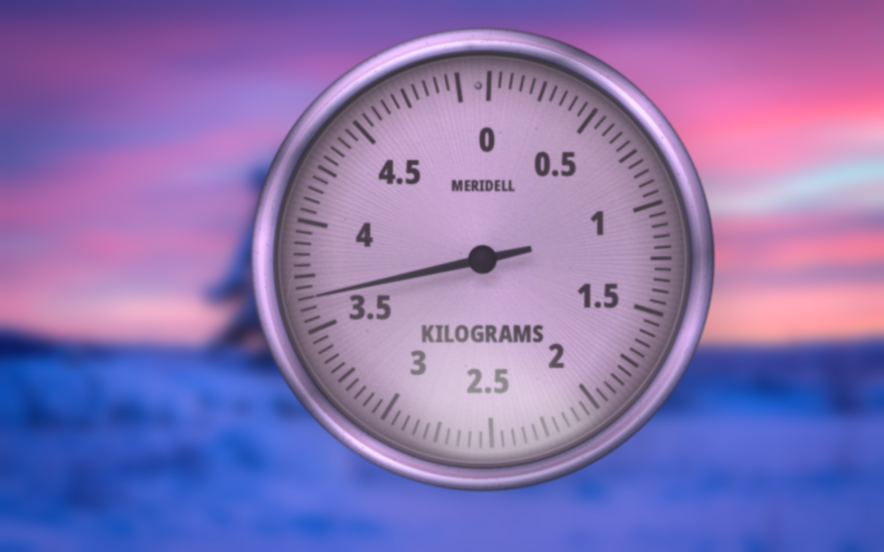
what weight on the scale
3.65 kg
